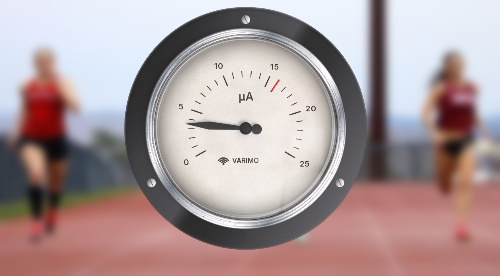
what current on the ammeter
3.5 µA
